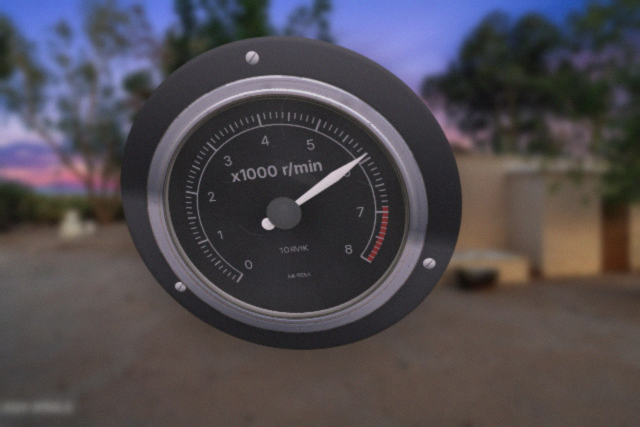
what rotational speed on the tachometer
5900 rpm
